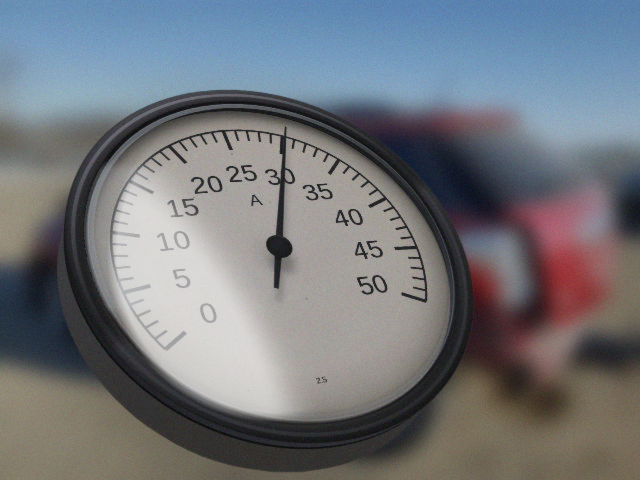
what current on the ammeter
30 A
